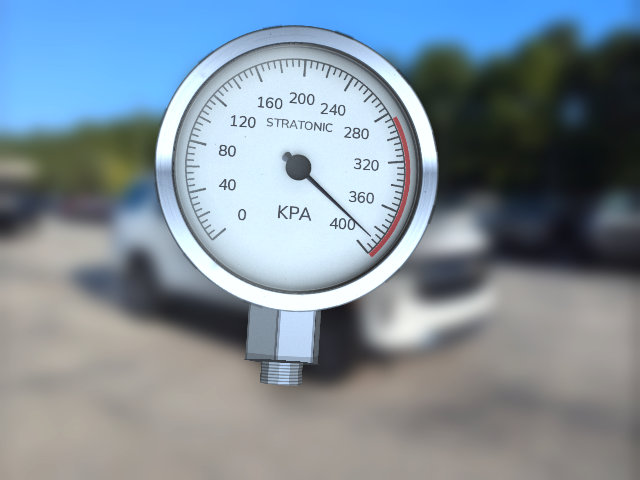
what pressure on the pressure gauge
390 kPa
